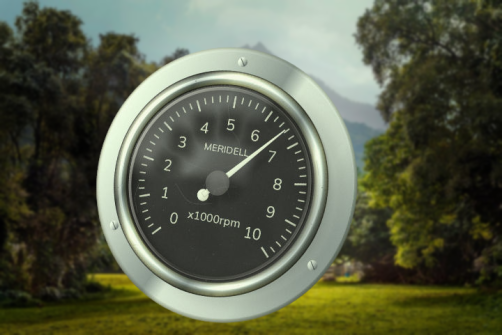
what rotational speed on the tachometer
6600 rpm
